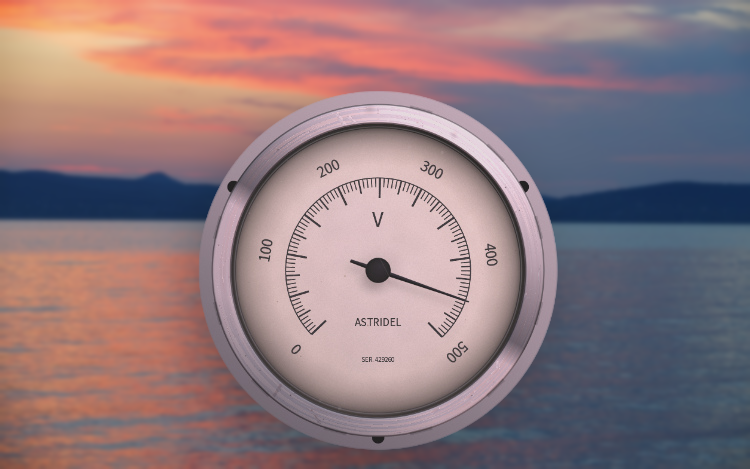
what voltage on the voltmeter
450 V
